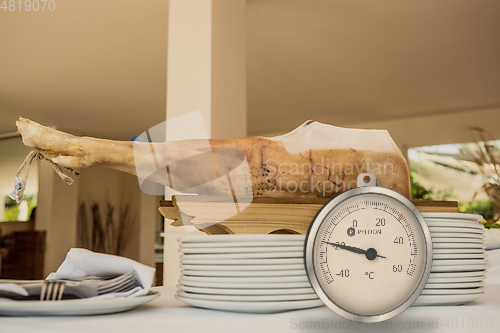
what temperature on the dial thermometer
-20 °C
